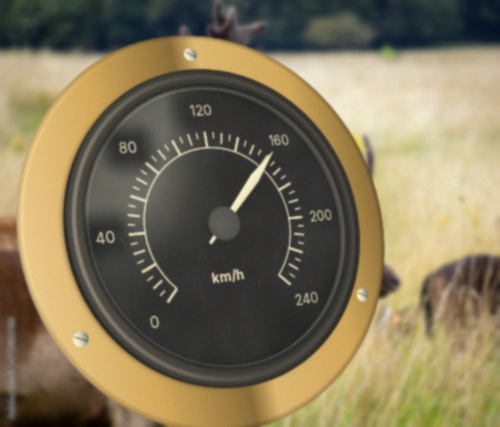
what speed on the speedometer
160 km/h
